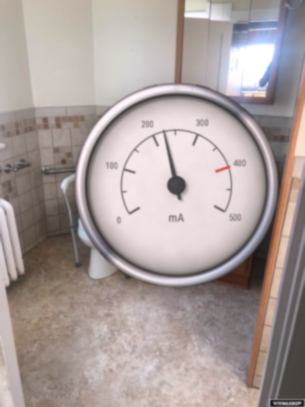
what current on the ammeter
225 mA
